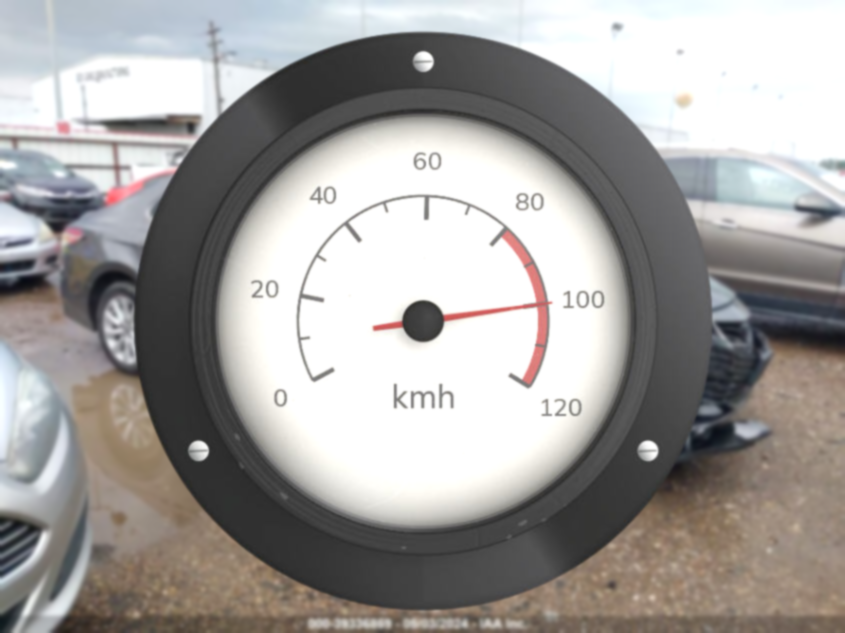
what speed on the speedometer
100 km/h
